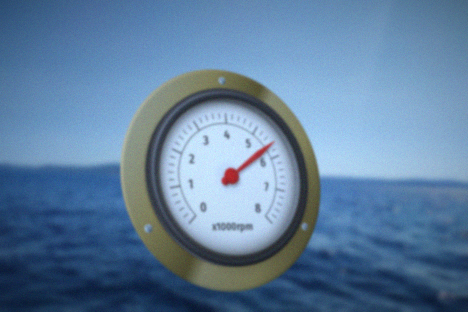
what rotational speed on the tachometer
5600 rpm
